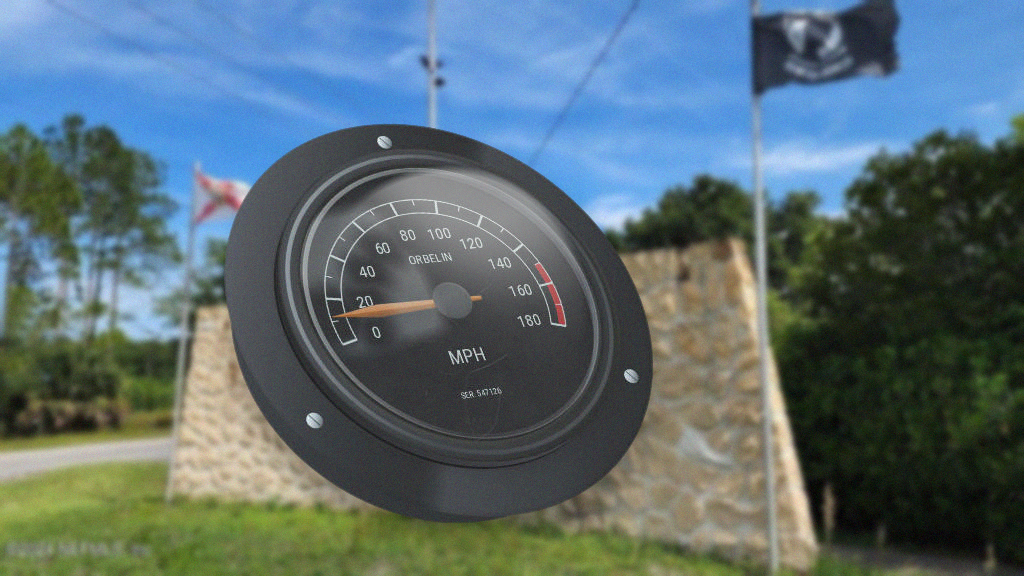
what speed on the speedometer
10 mph
